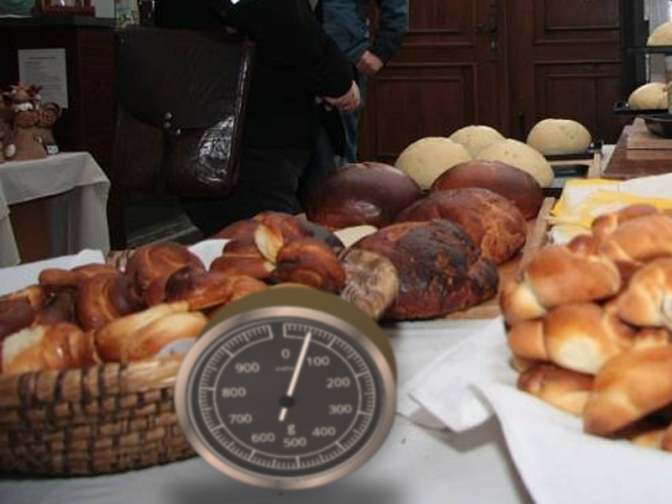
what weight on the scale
50 g
